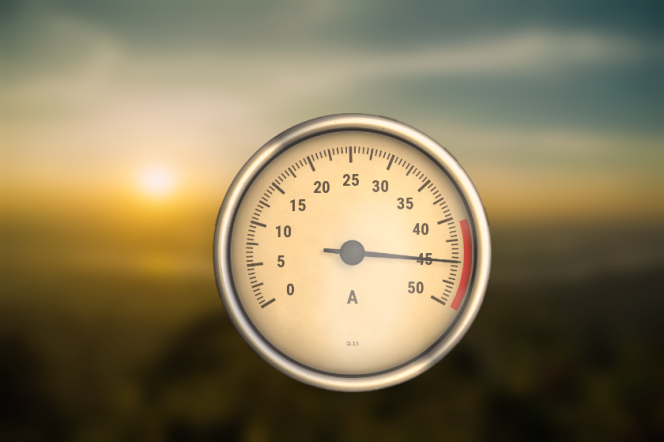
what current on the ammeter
45 A
